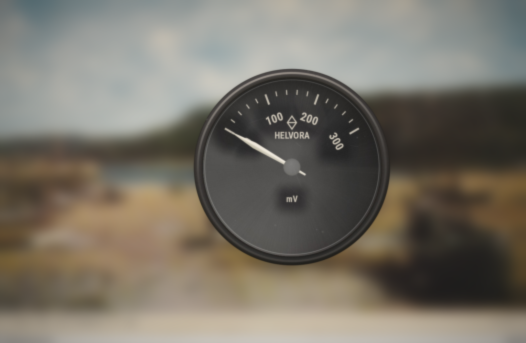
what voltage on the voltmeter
0 mV
